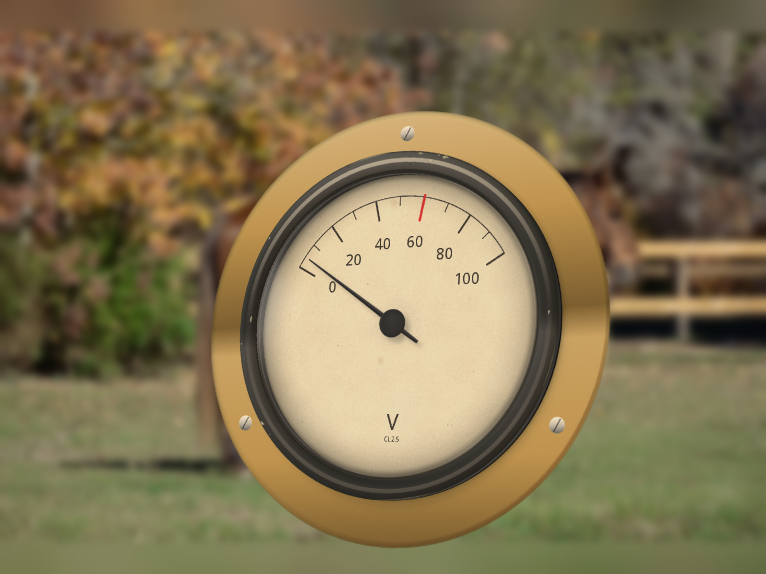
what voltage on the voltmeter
5 V
